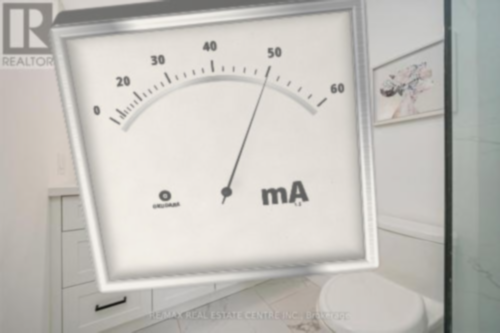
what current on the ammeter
50 mA
